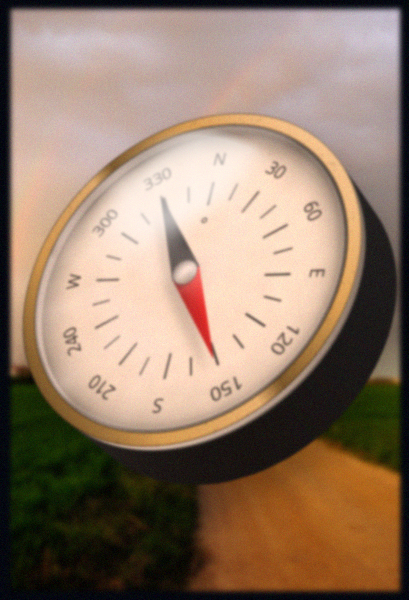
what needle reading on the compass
150 °
